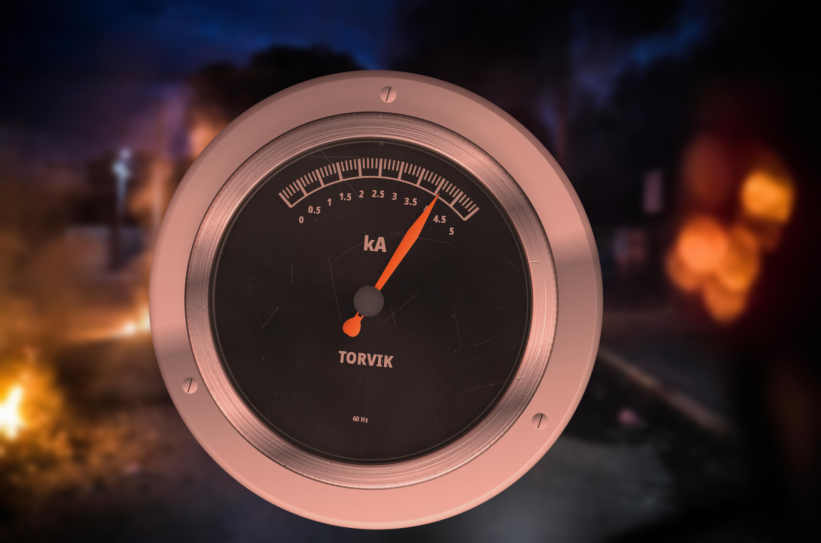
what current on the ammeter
4.1 kA
